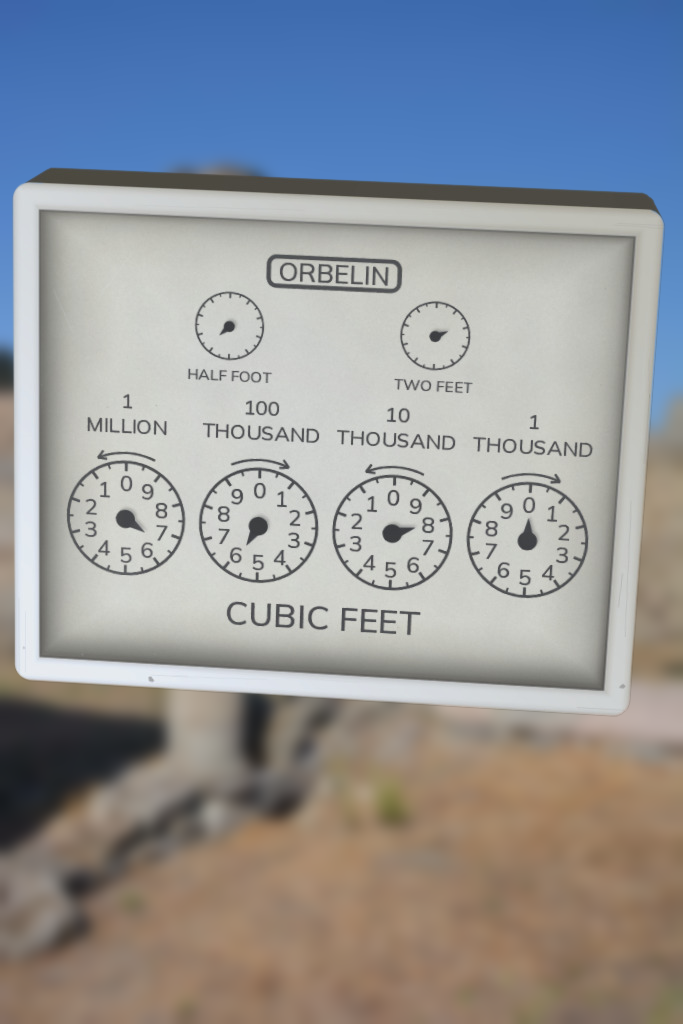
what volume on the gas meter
658000 ft³
